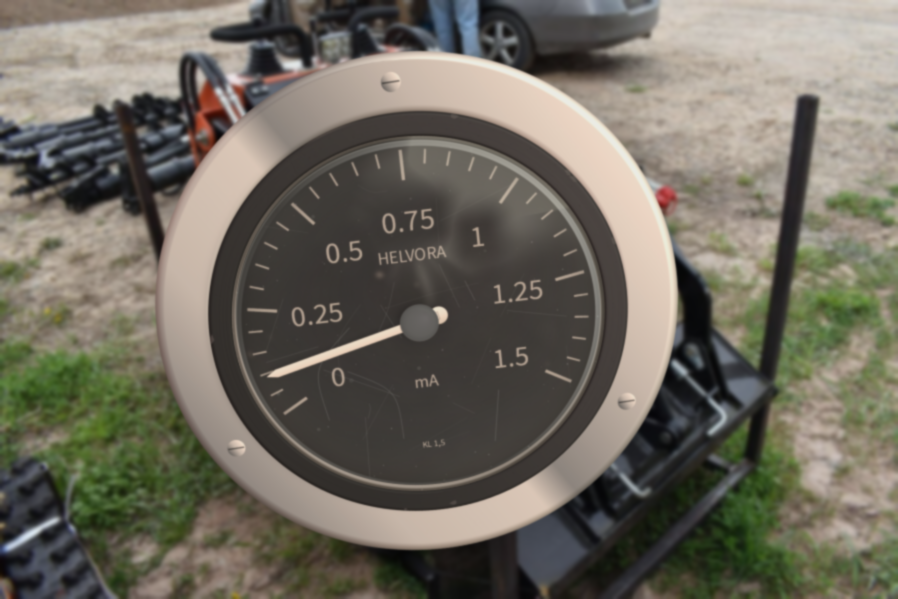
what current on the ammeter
0.1 mA
